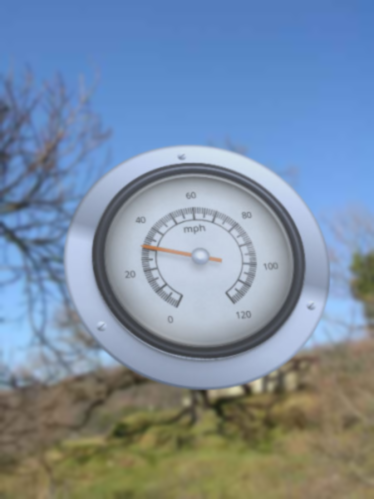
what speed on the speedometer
30 mph
